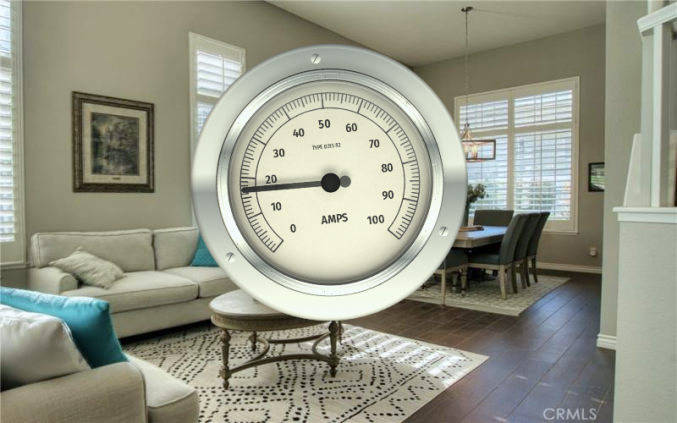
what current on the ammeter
17 A
